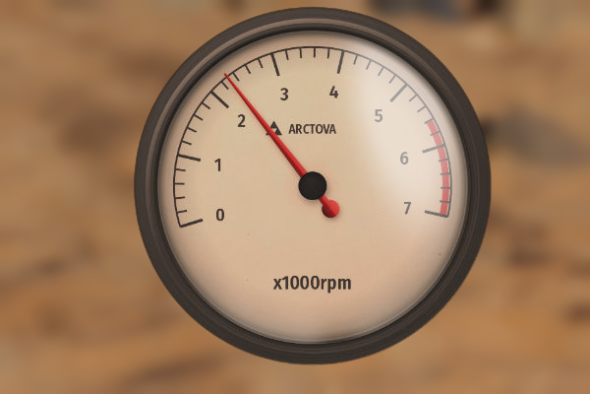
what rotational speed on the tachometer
2300 rpm
